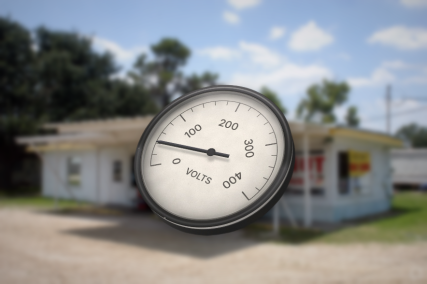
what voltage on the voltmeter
40 V
